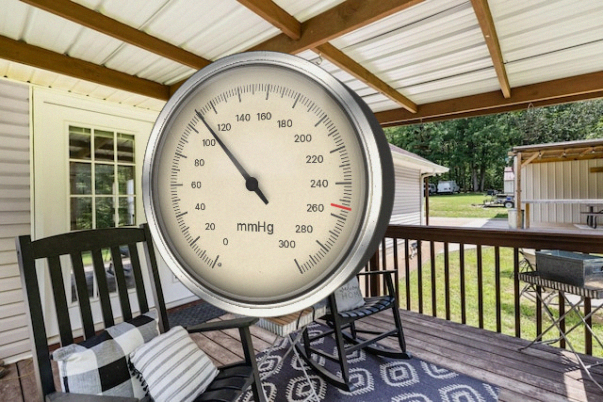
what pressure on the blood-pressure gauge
110 mmHg
